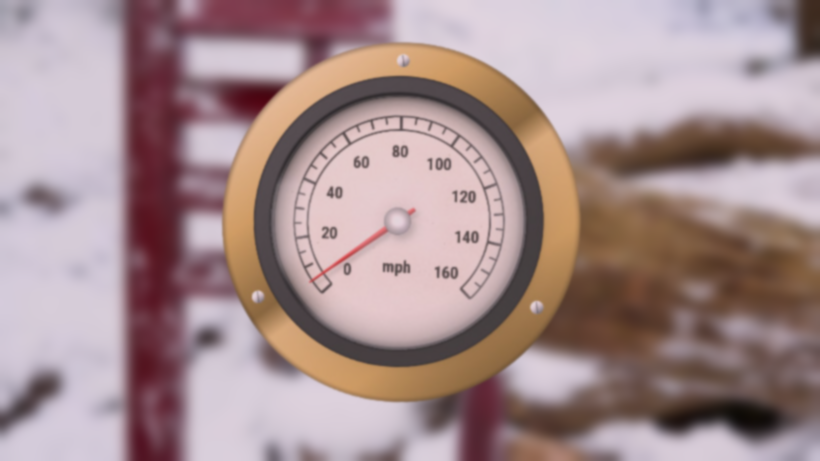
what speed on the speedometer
5 mph
